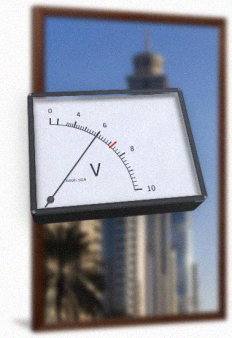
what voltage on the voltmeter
6 V
